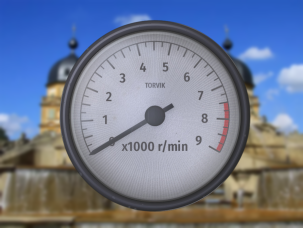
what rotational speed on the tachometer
0 rpm
